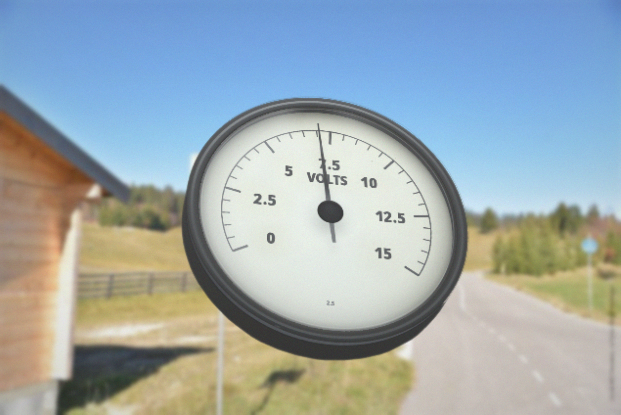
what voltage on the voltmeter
7 V
